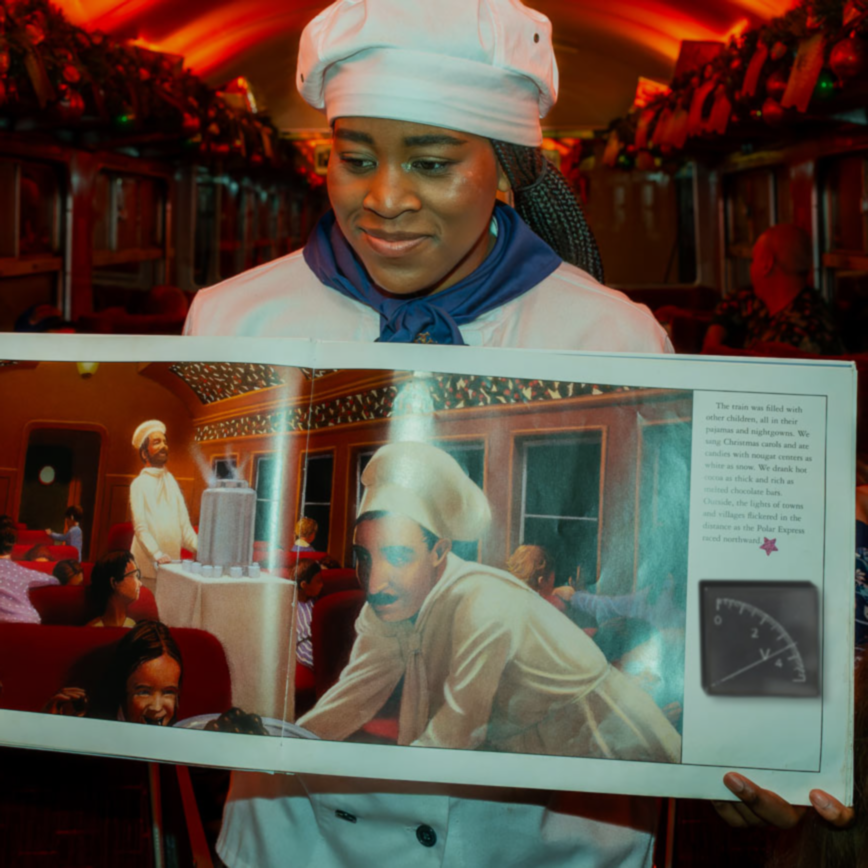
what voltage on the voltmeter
3.5 V
